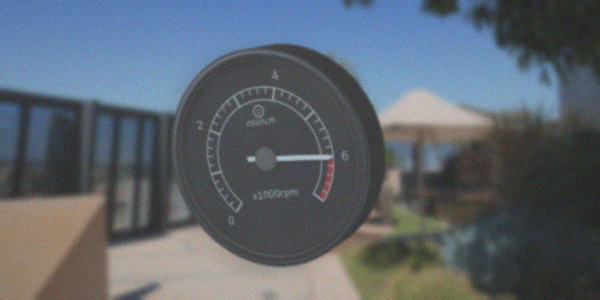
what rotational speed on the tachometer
6000 rpm
